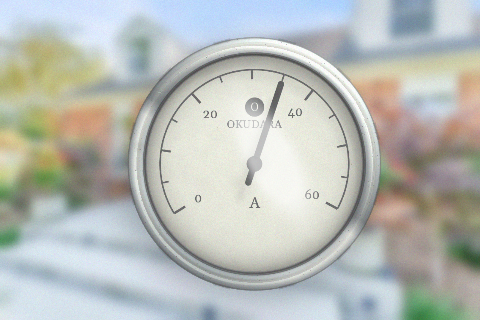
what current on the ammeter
35 A
